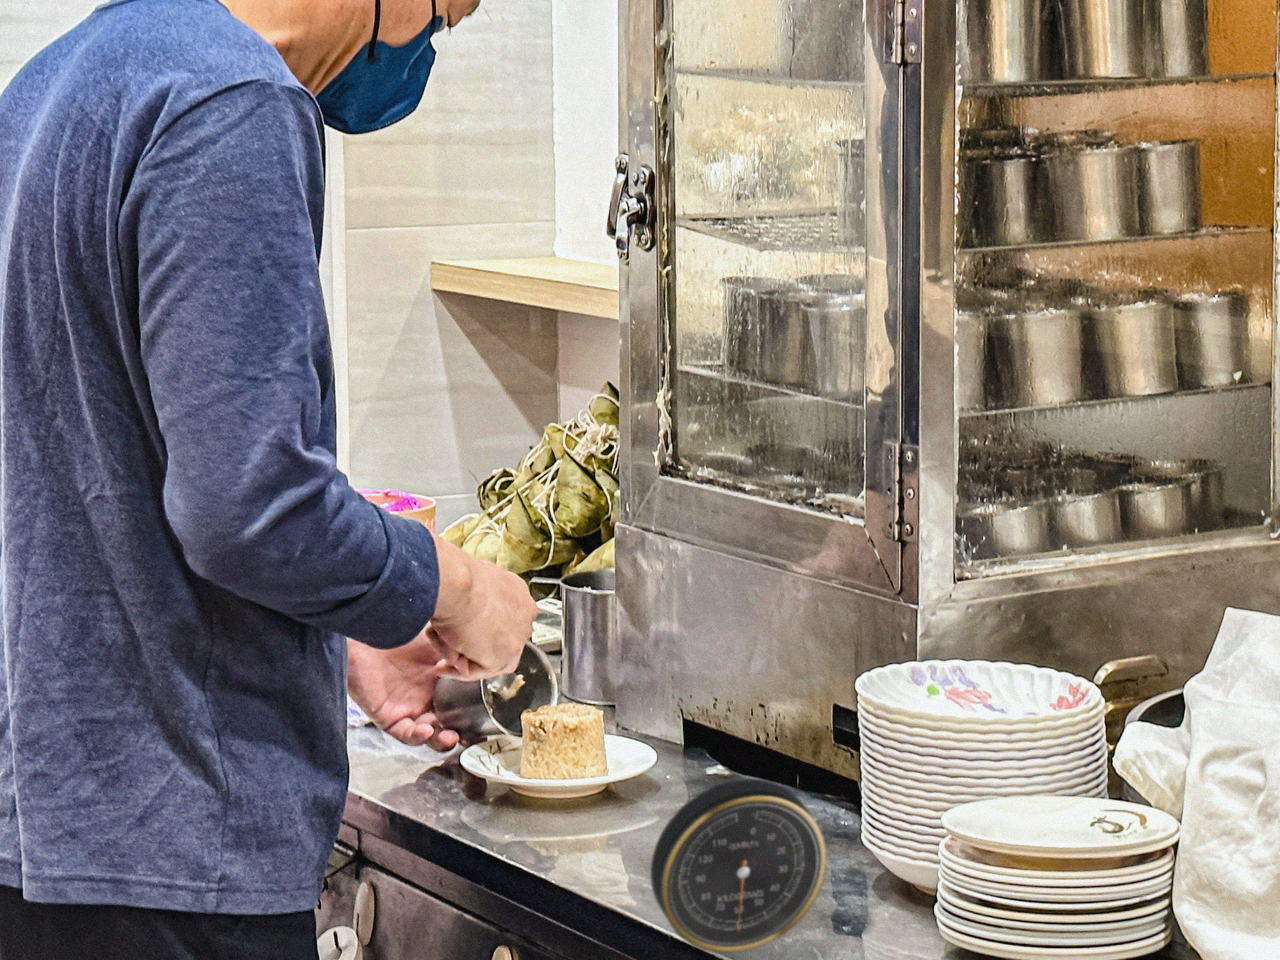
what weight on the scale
60 kg
